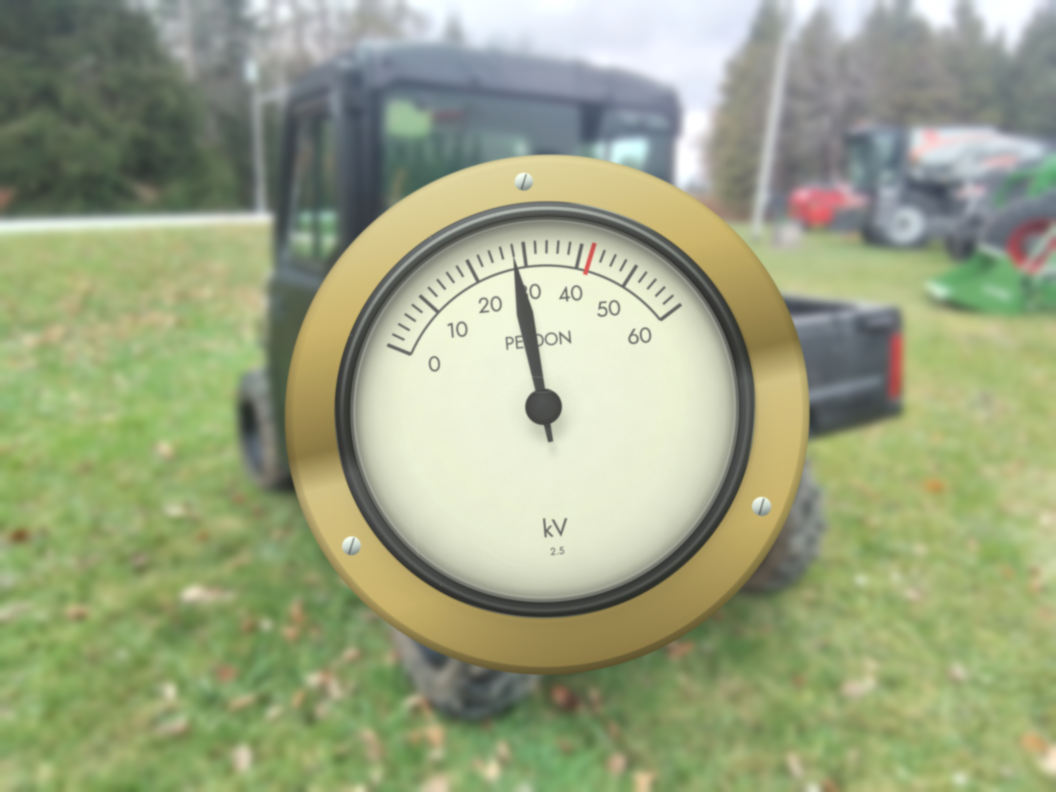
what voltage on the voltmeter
28 kV
